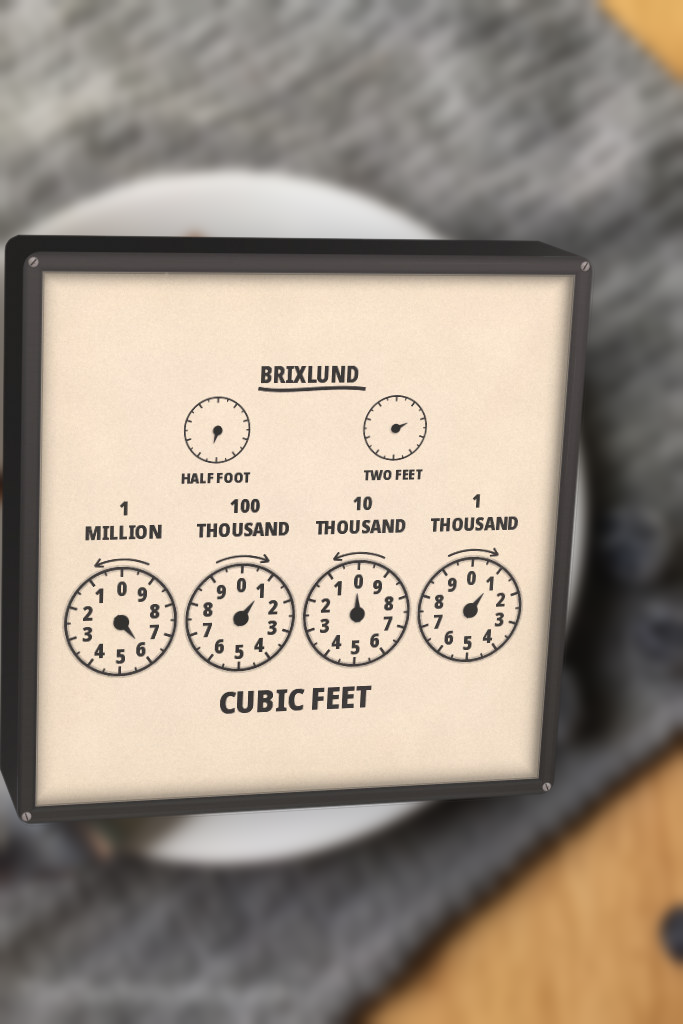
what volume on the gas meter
610100 ft³
